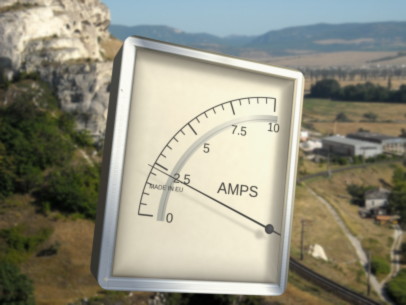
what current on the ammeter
2.25 A
